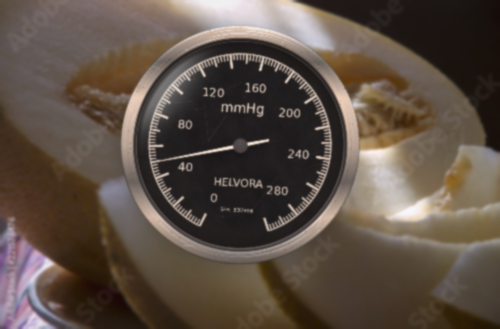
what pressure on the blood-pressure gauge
50 mmHg
